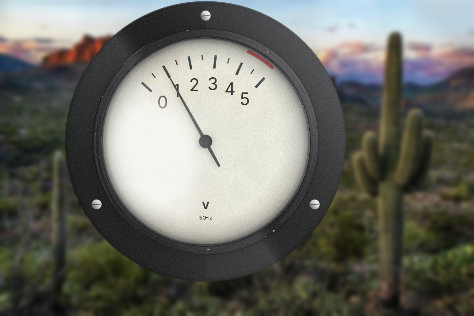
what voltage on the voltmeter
1 V
